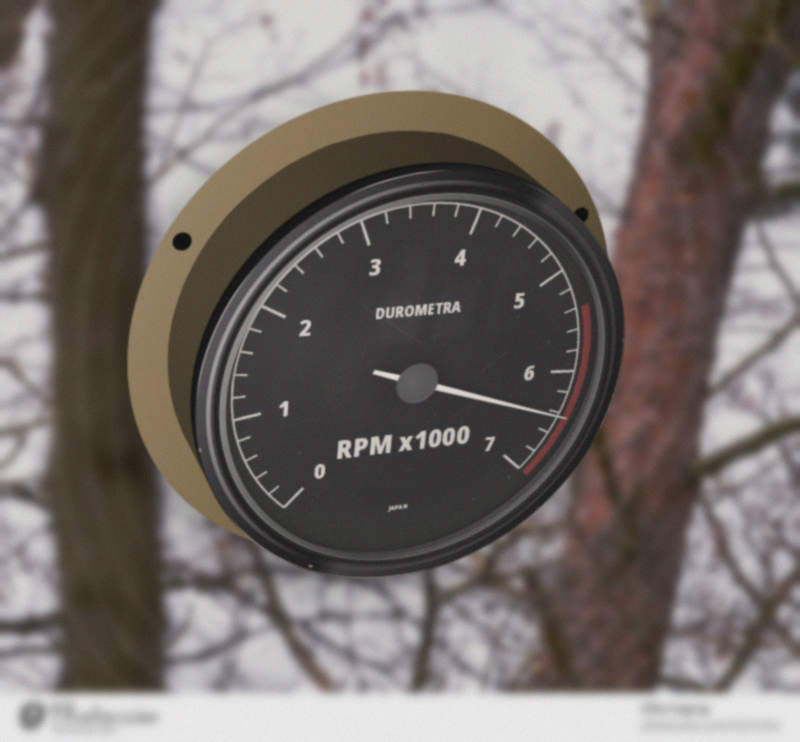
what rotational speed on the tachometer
6400 rpm
